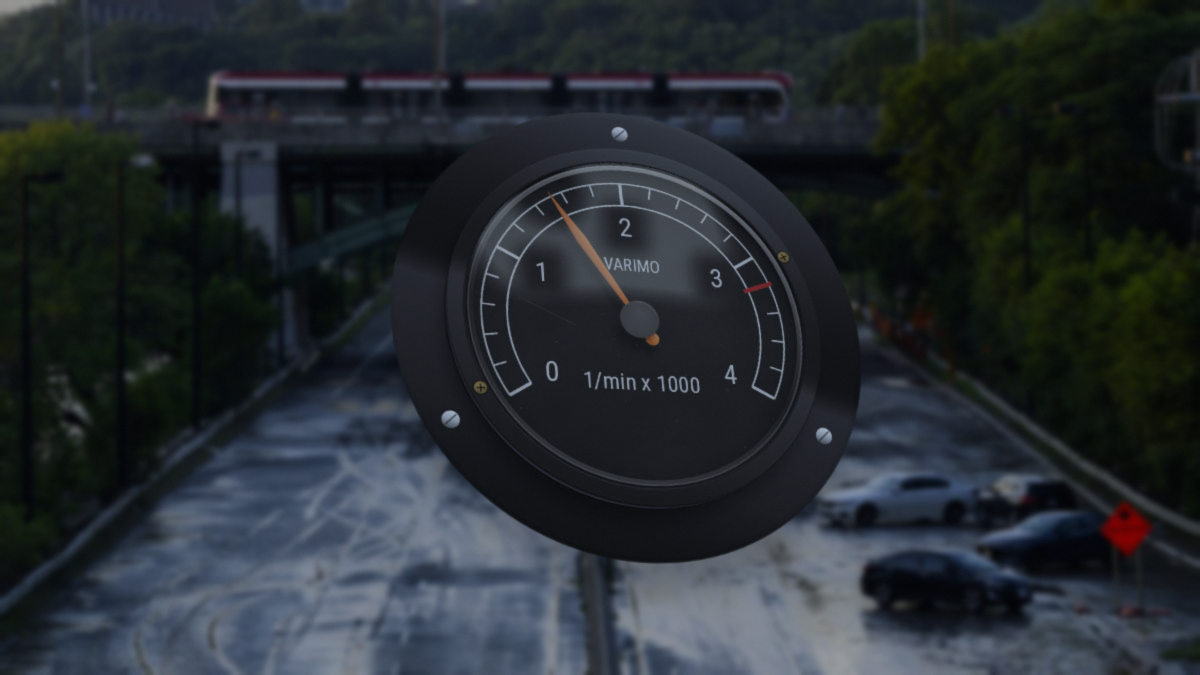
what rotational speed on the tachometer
1500 rpm
